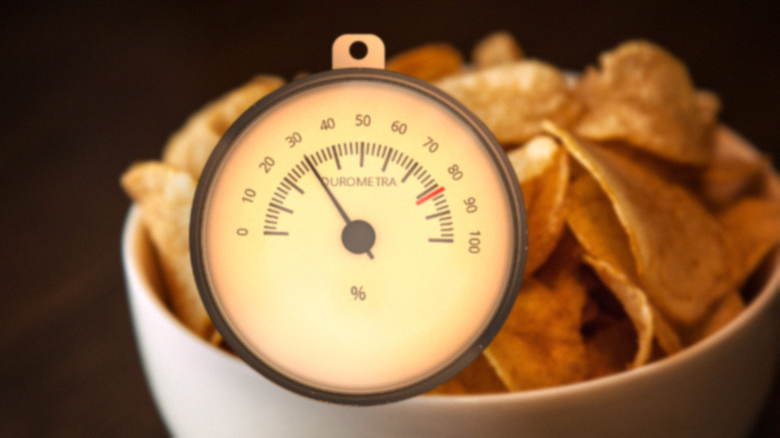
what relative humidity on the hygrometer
30 %
